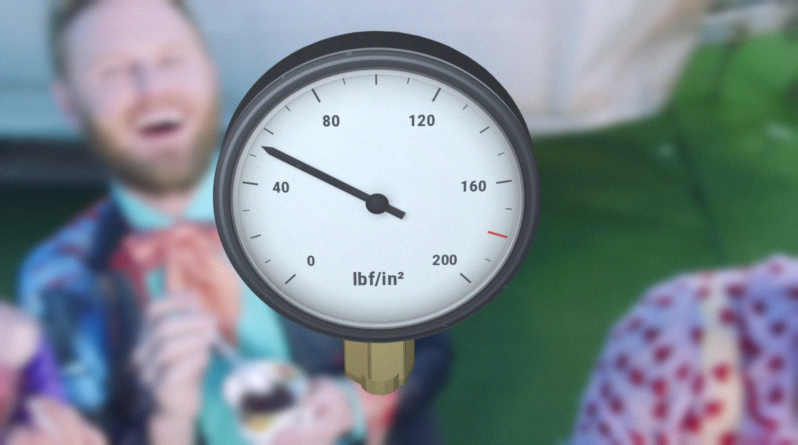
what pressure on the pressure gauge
55 psi
